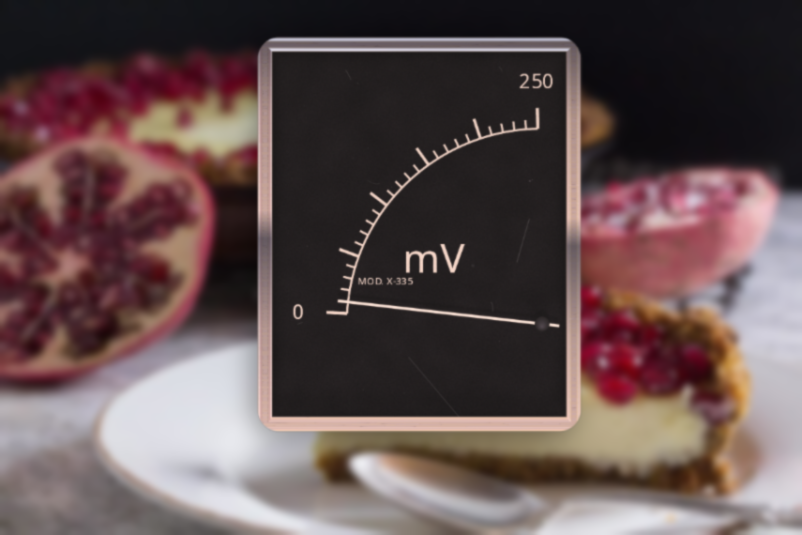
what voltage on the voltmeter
10 mV
